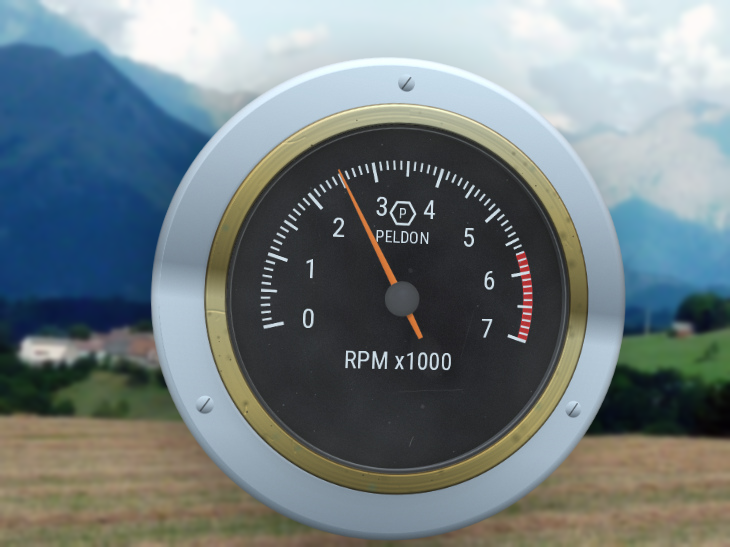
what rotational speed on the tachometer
2500 rpm
